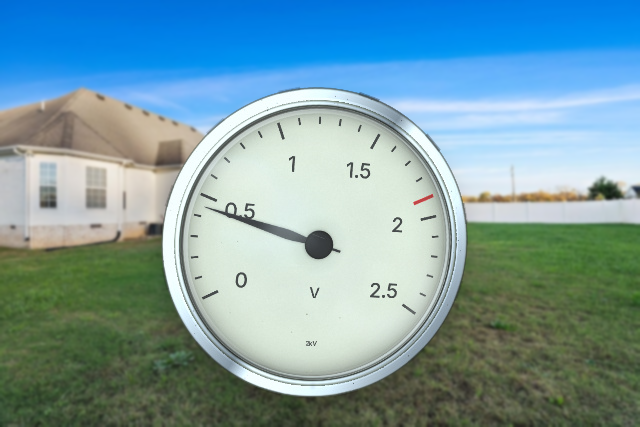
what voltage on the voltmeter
0.45 V
